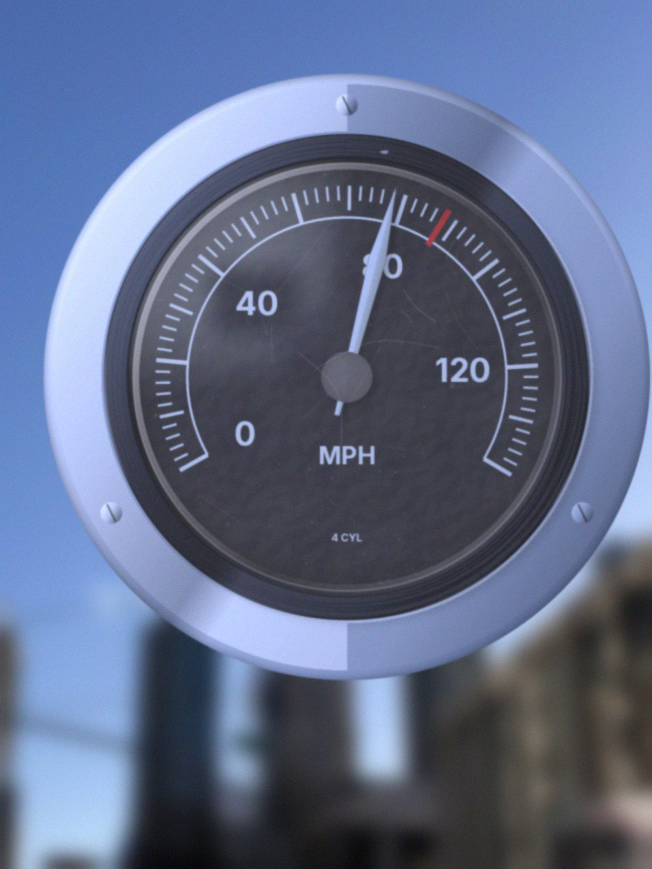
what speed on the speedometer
78 mph
